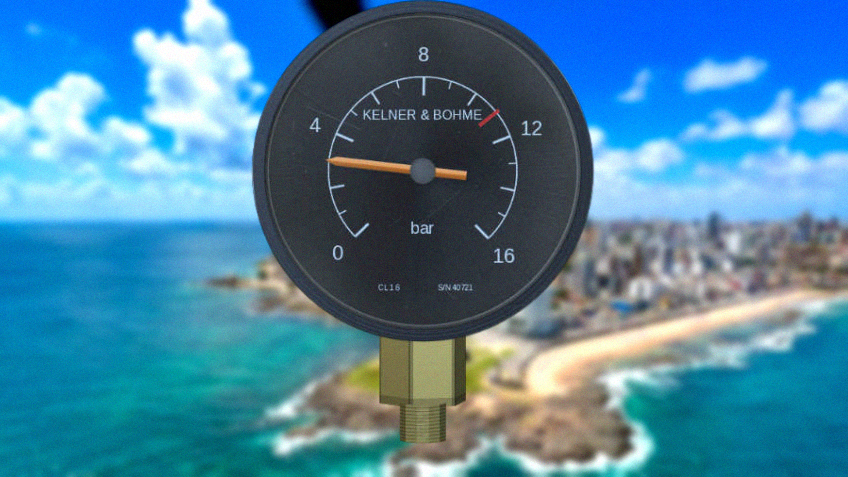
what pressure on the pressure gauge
3 bar
